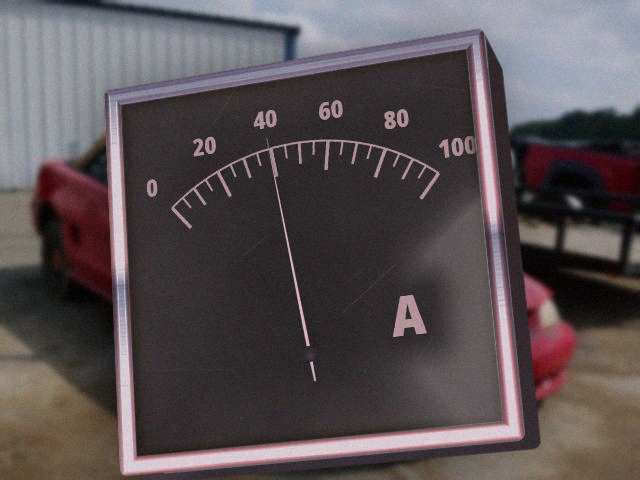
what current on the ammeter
40 A
